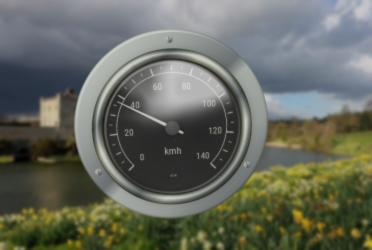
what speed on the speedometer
37.5 km/h
